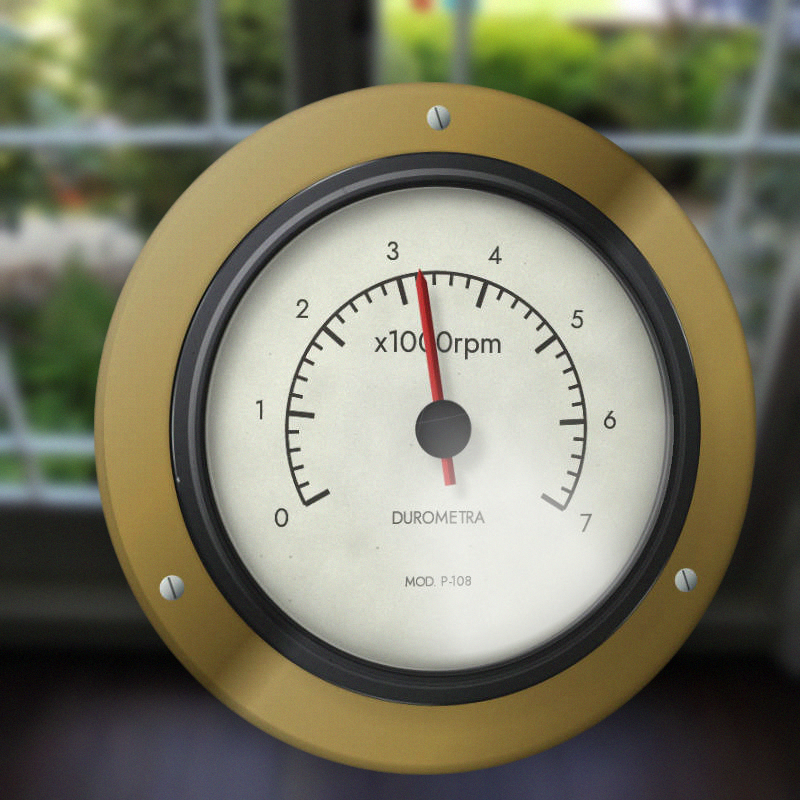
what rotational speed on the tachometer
3200 rpm
